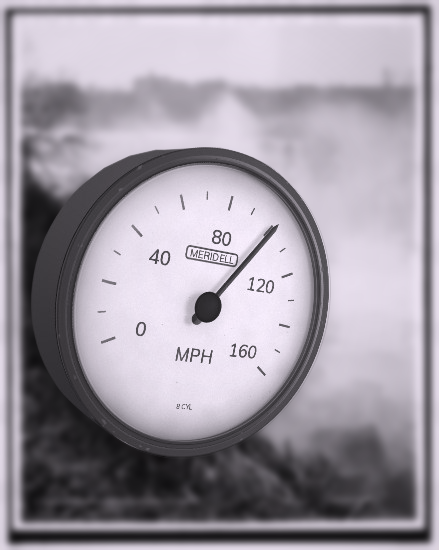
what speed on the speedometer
100 mph
